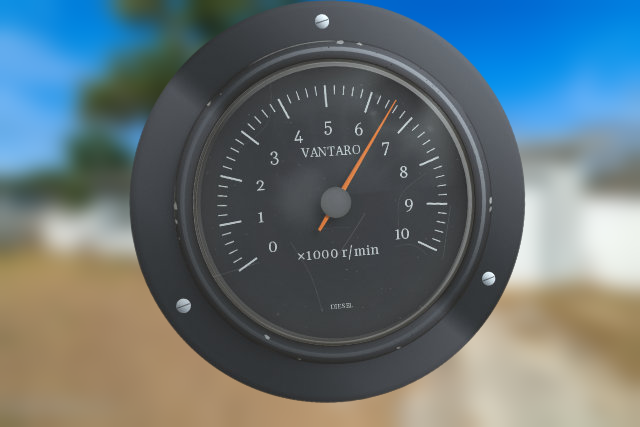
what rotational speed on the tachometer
6500 rpm
